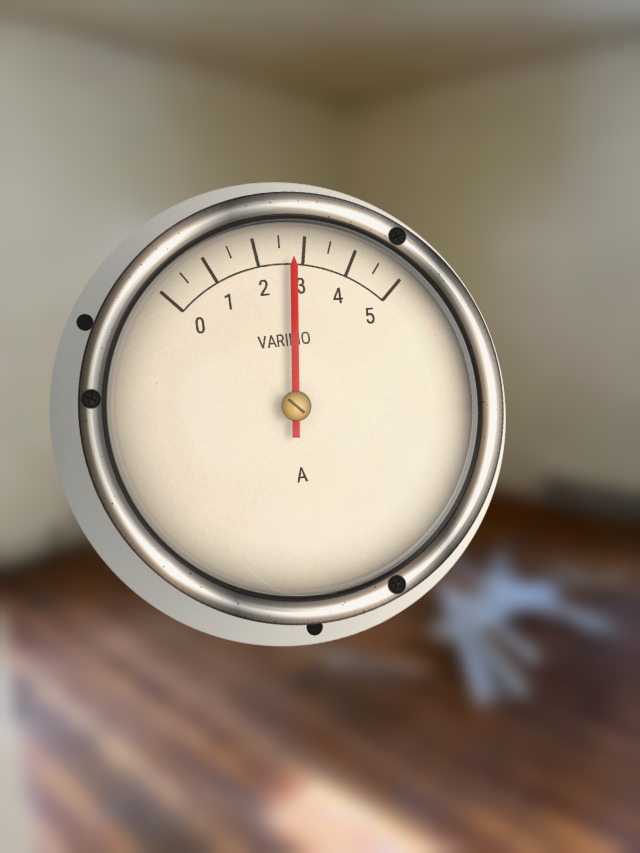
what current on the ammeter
2.75 A
